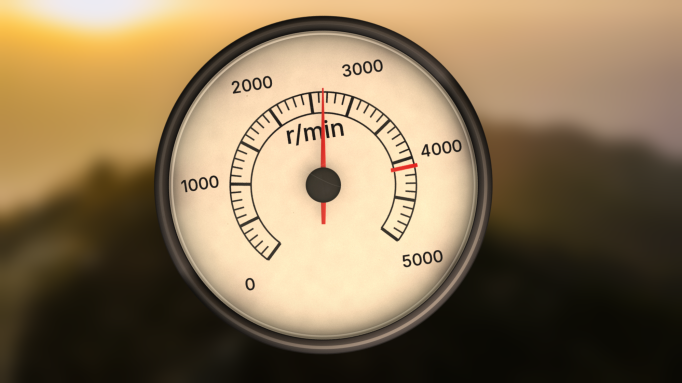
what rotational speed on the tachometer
2650 rpm
